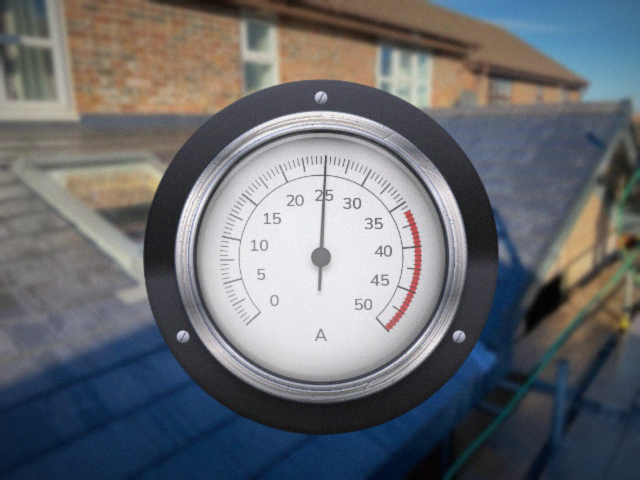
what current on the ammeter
25 A
